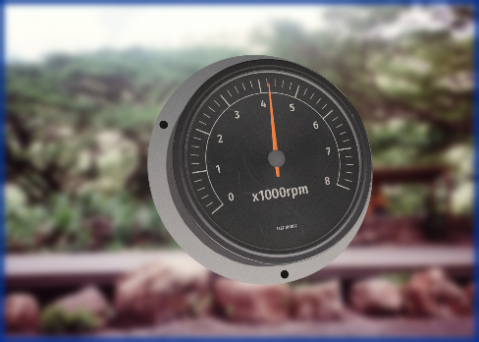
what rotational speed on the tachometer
4200 rpm
